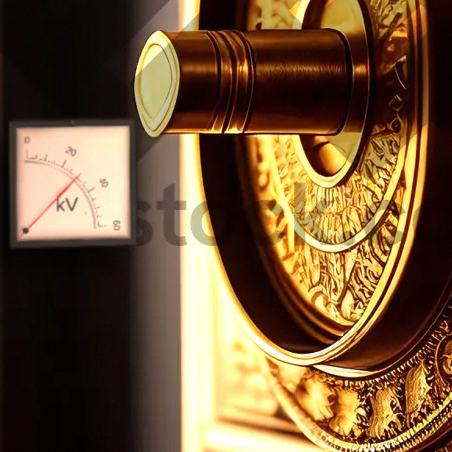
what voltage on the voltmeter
30 kV
